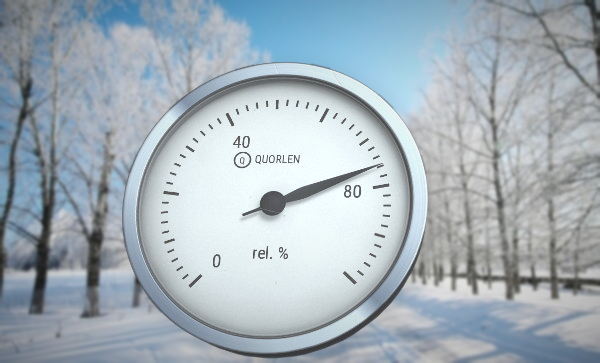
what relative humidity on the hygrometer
76 %
